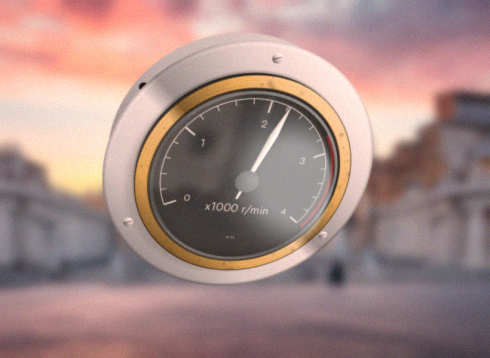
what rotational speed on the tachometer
2200 rpm
